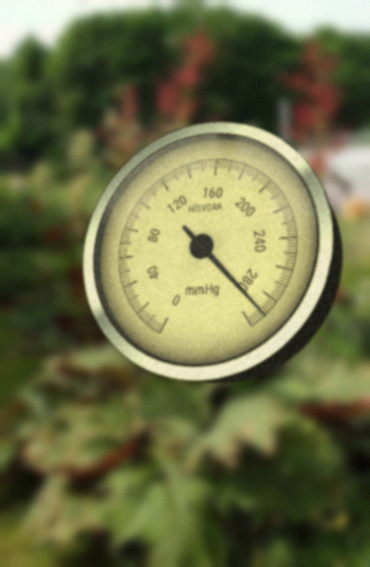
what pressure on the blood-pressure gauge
290 mmHg
